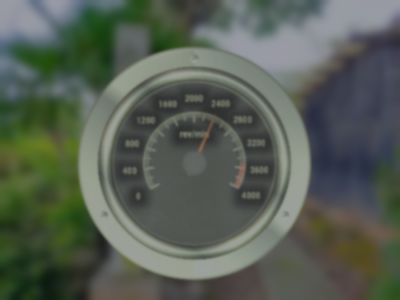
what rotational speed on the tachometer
2400 rpm
